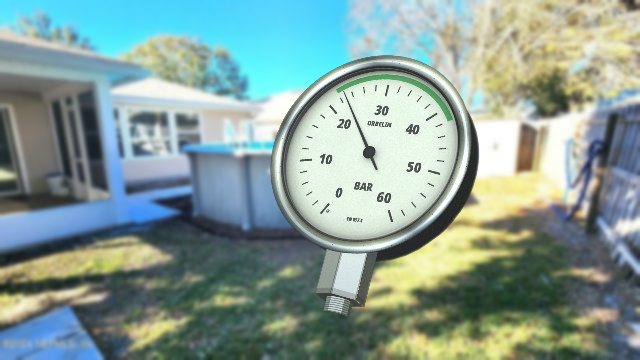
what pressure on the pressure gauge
23 bar
